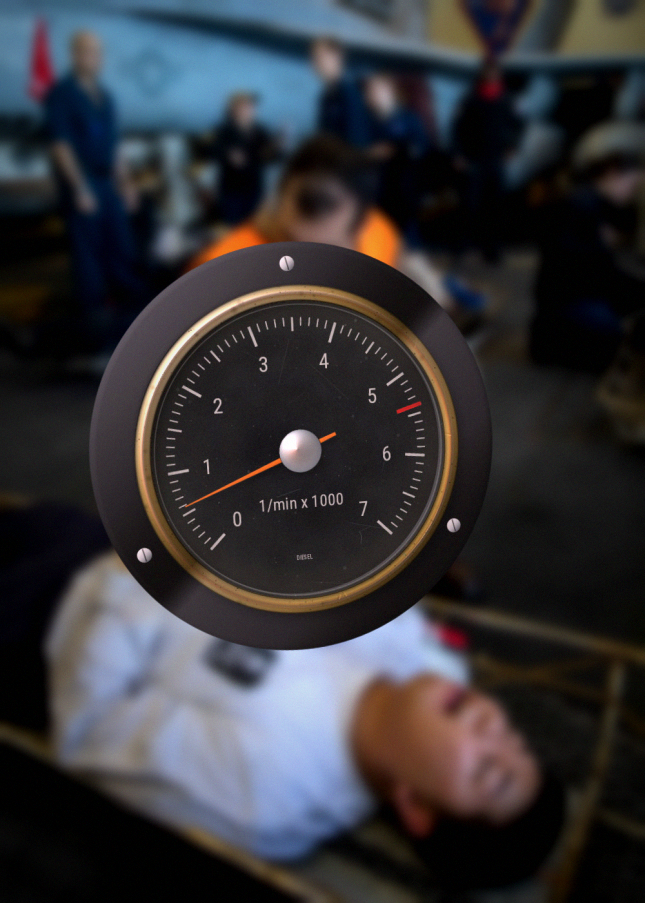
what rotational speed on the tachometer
600 rpm
